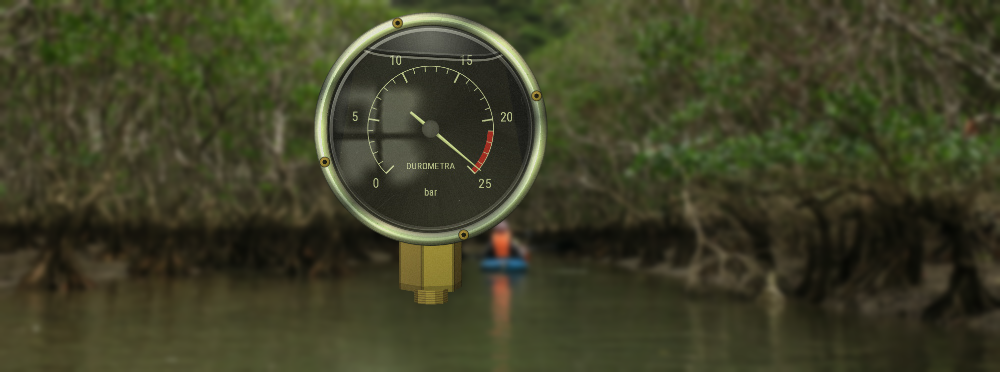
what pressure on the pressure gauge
24.5 bar
